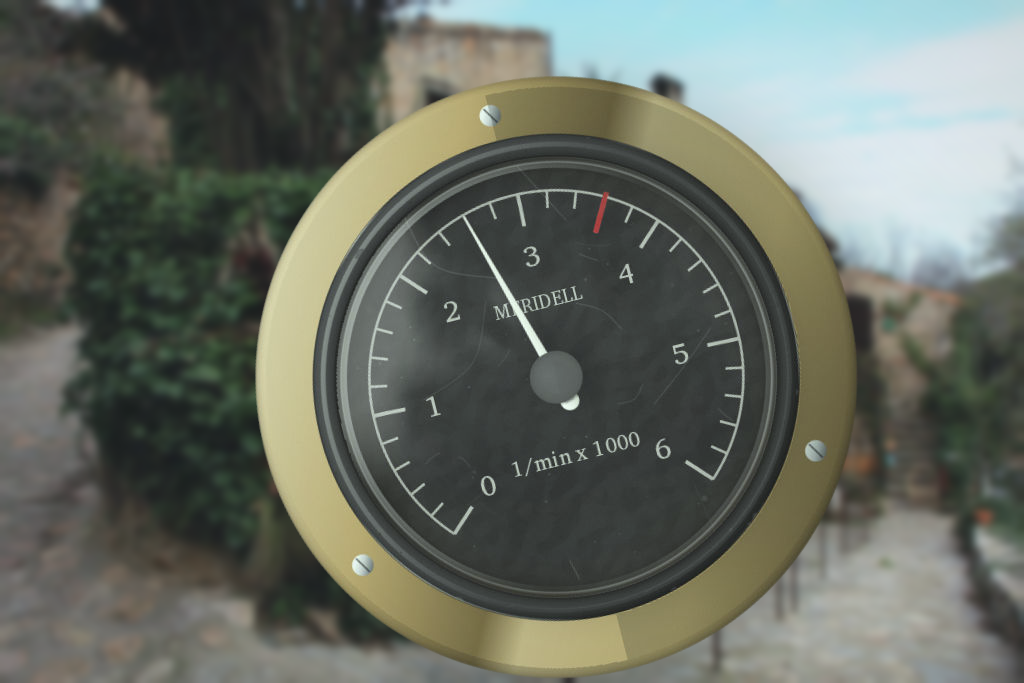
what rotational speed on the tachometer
2600 rpm
